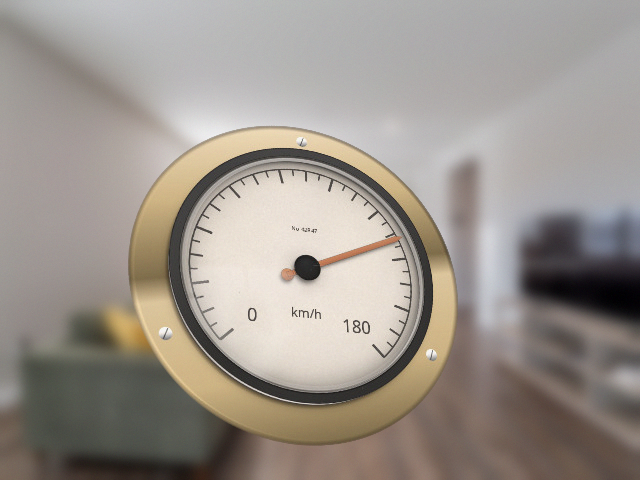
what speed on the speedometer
132.5 km/h
